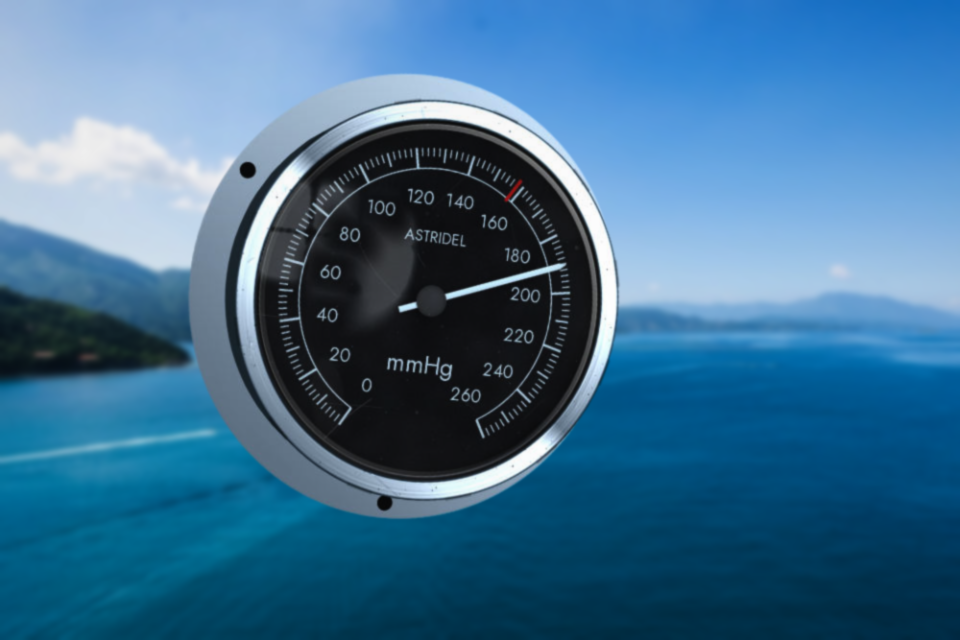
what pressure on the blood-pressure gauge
190 mmHg
